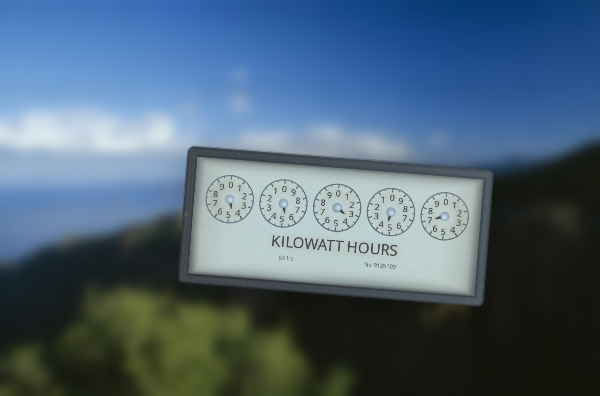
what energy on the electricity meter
45347 kWh
